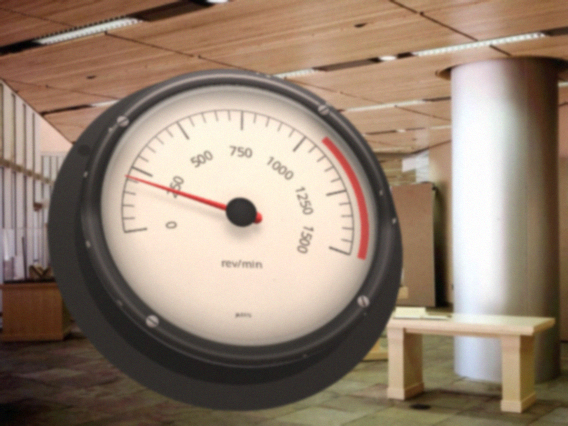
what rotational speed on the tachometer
200 rpm
